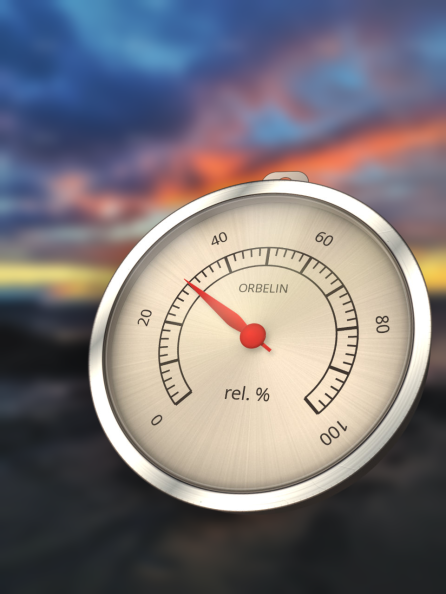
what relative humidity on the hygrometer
30 %
